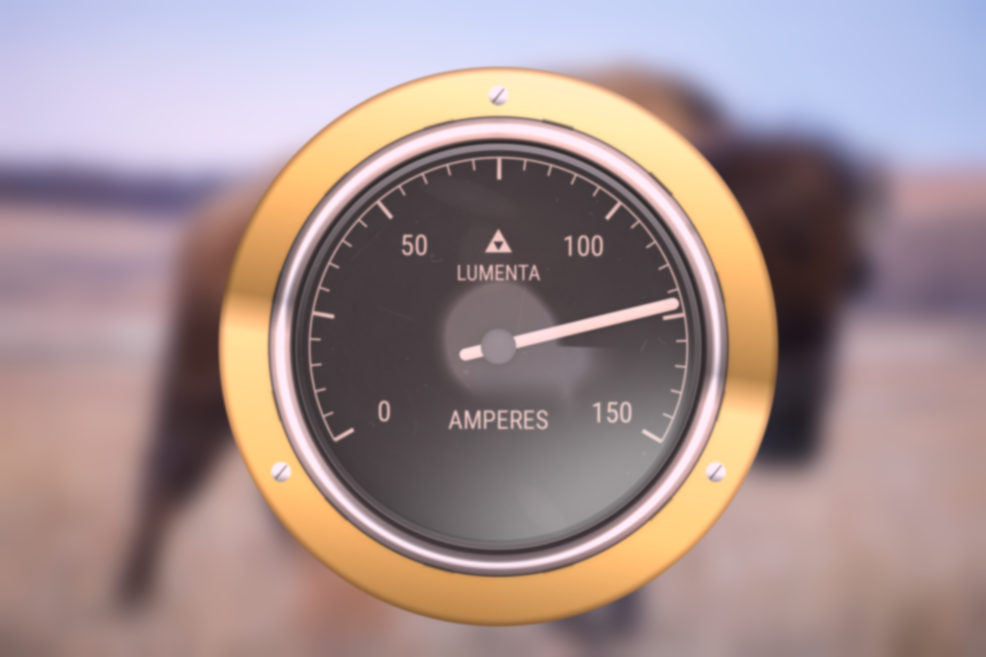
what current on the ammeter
122.5 A
